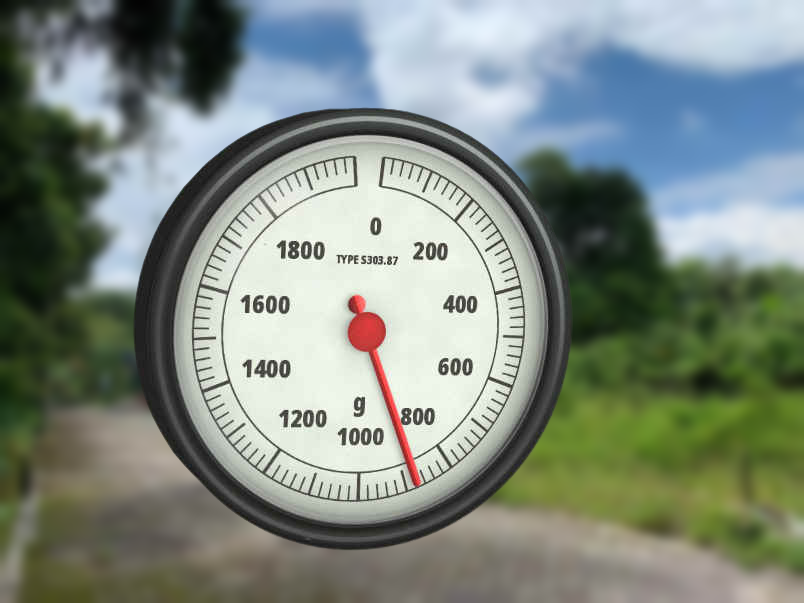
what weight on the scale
880 g
